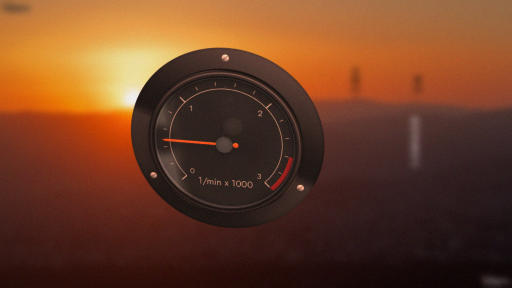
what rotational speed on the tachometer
500 rpm
